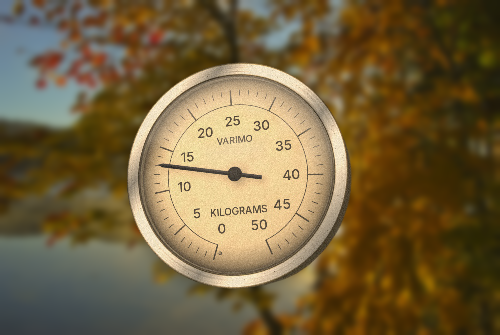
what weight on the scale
13 kg
